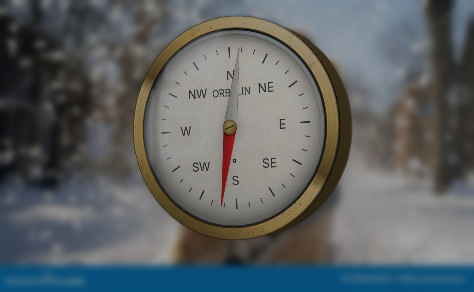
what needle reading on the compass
190 °
